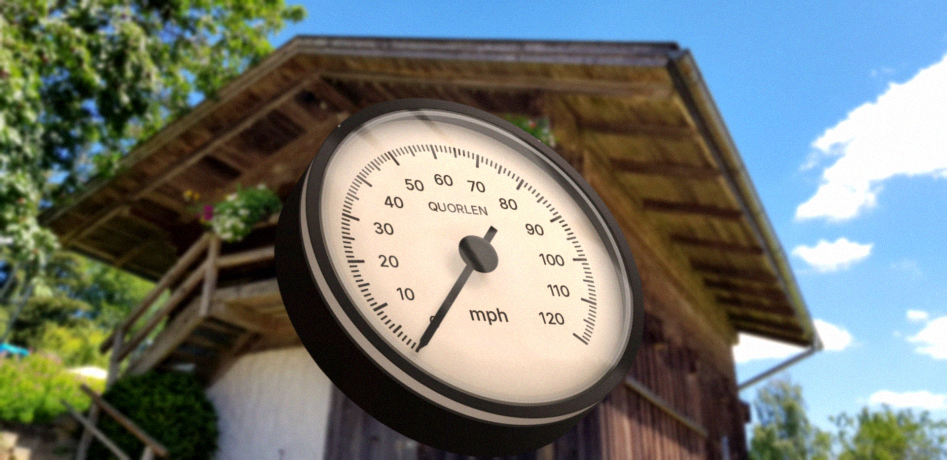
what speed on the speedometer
0 mph
